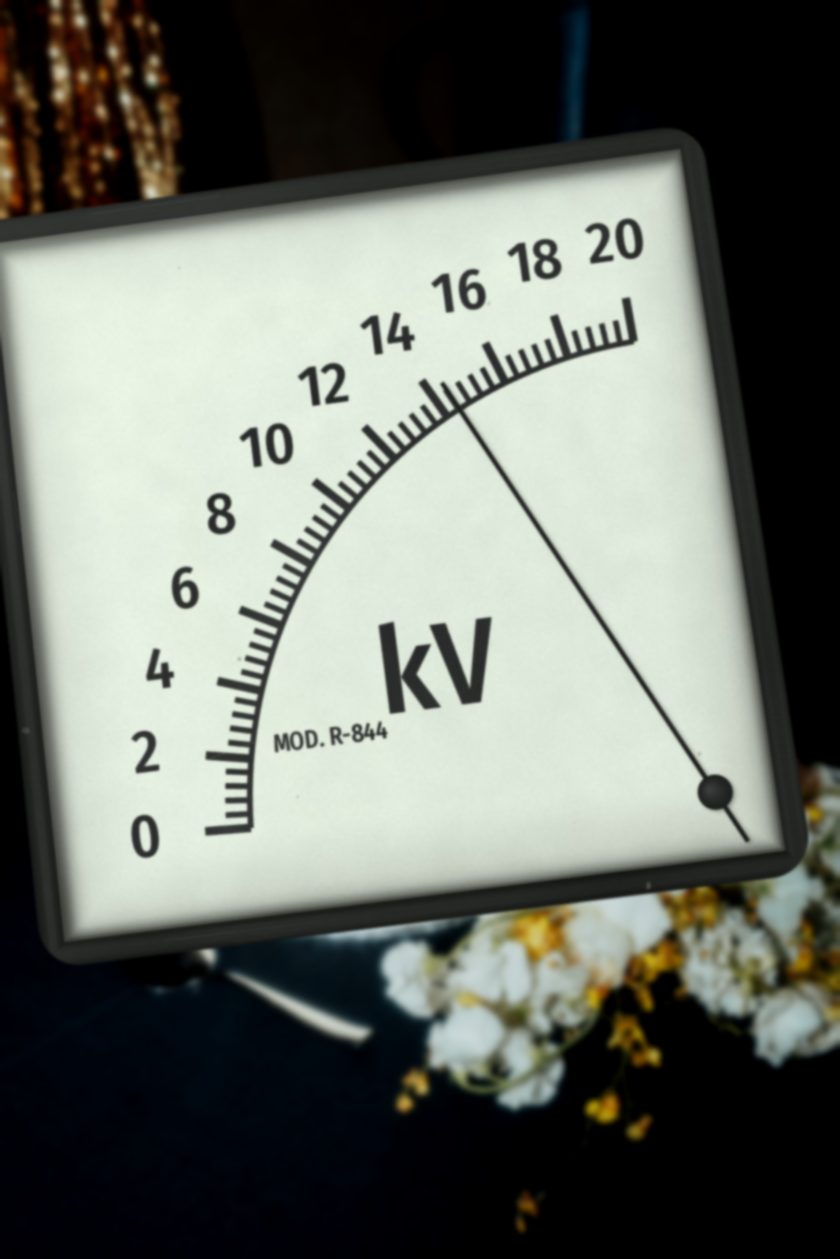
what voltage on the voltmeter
14.4 kV
